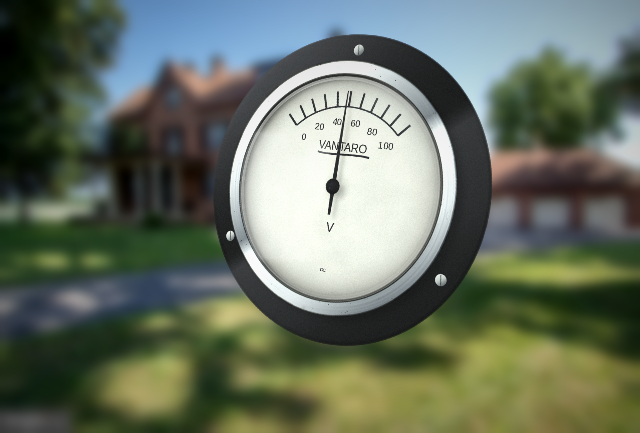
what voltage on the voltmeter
50 V
